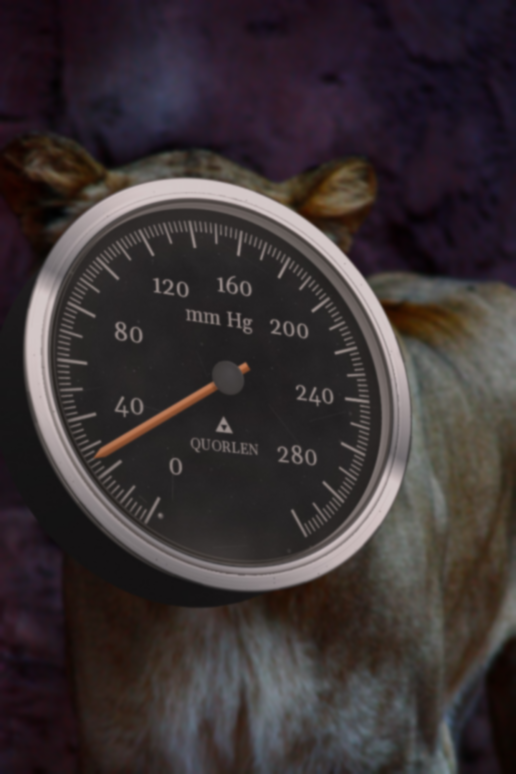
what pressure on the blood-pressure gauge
26 mmHg
